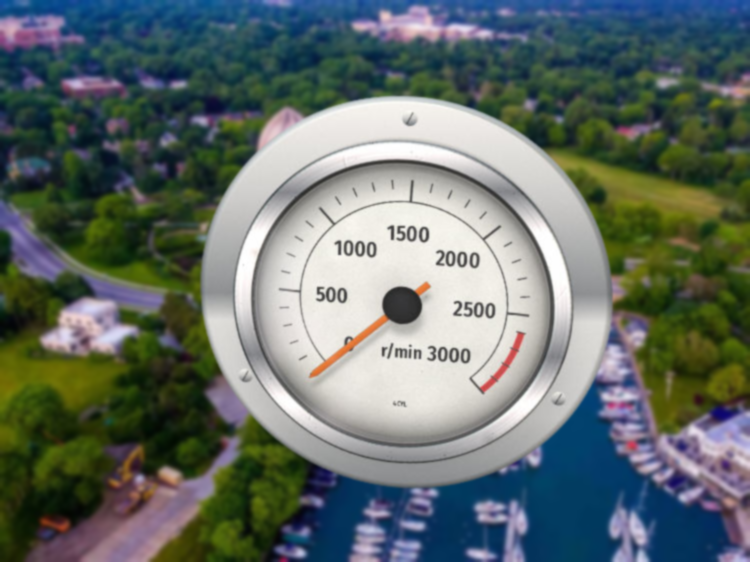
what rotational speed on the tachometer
0 rpm
